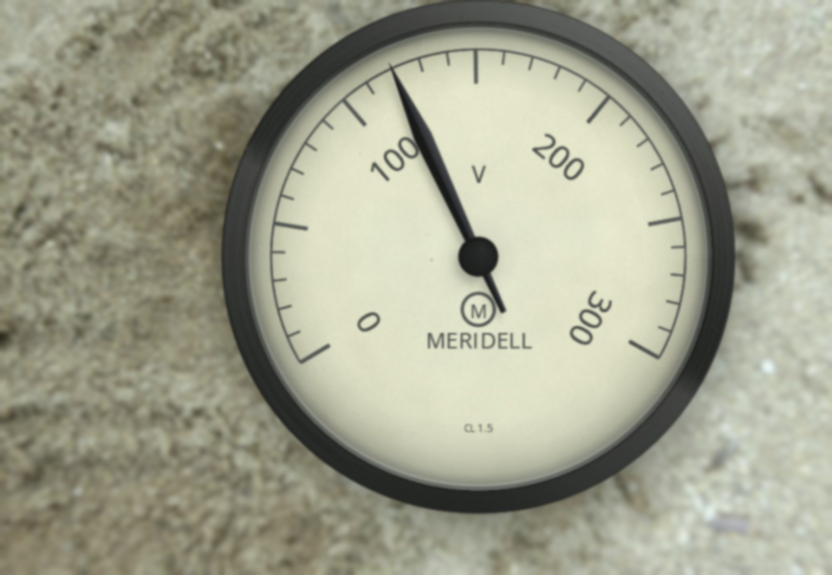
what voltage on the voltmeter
120 V
